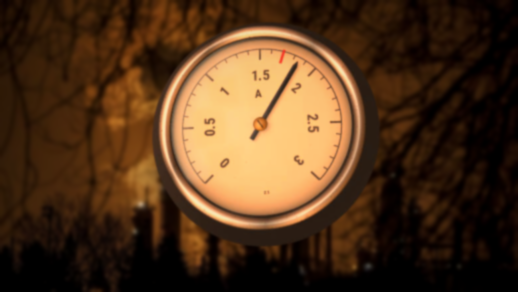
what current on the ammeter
1.85 A
